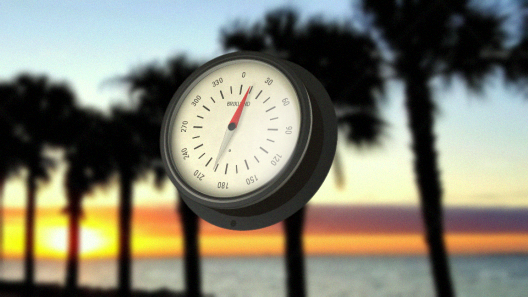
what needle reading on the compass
15 °
